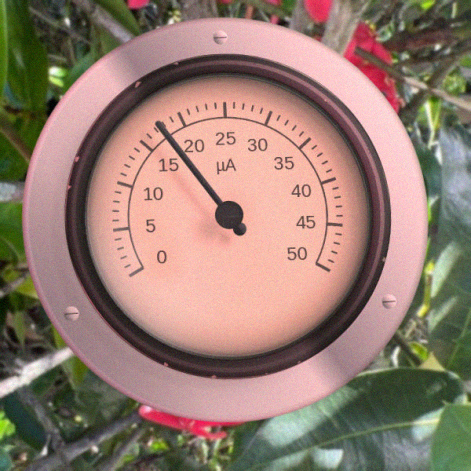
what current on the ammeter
17.5 µA
